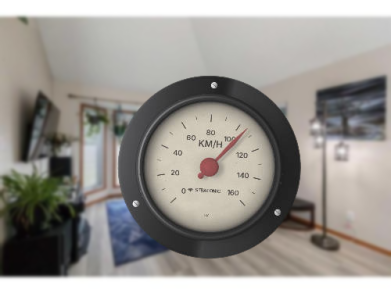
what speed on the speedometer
105 km/h
